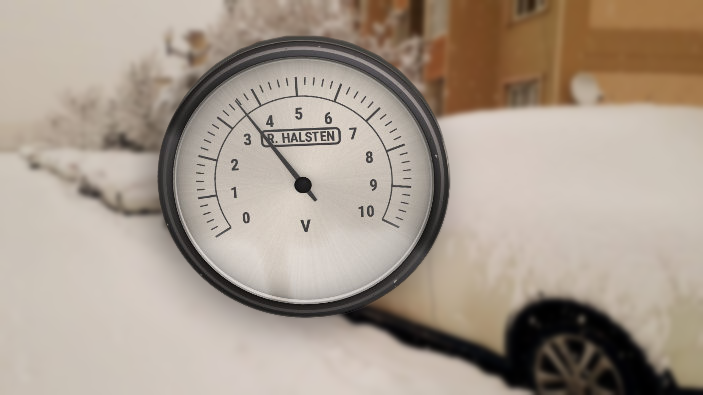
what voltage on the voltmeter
3.6 V
